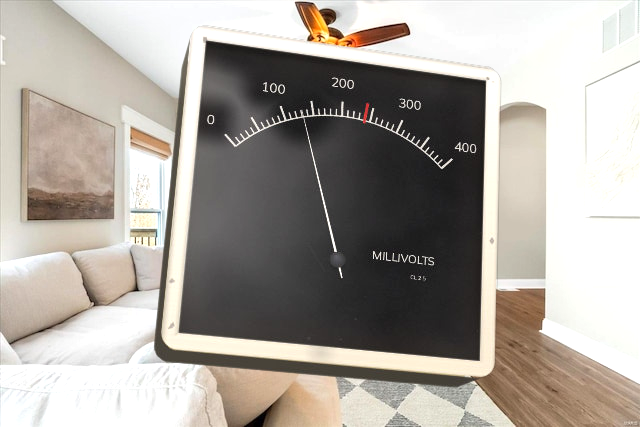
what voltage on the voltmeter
130 mV
